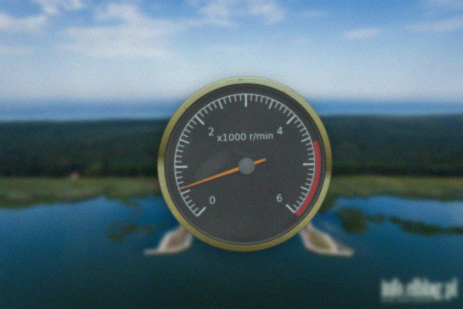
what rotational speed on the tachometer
600 rpm
